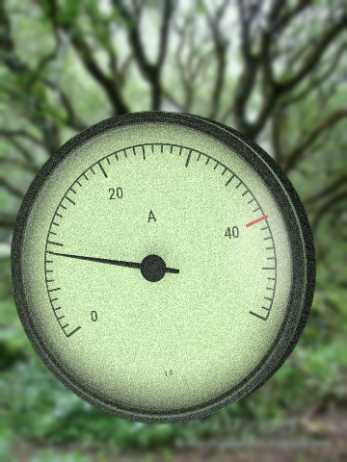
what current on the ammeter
9 A
